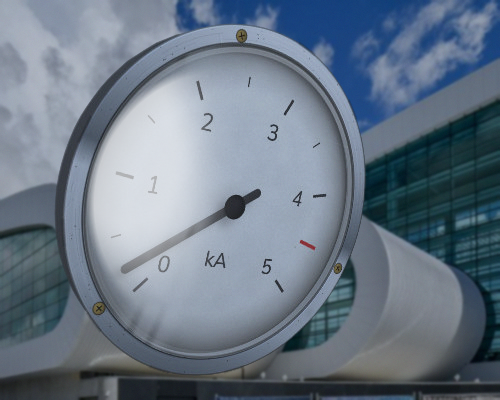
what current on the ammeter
0.25 kA
